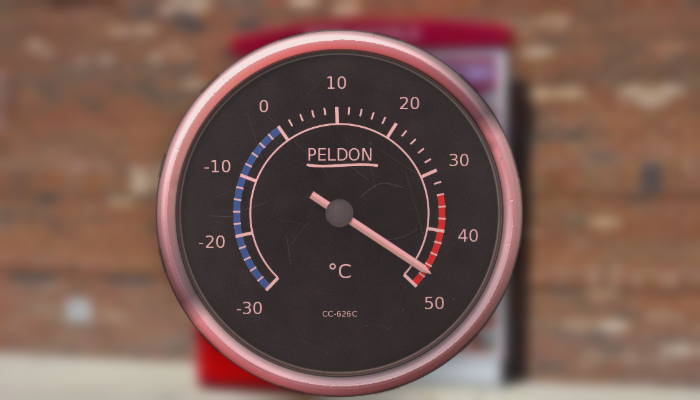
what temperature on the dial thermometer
47 °C
